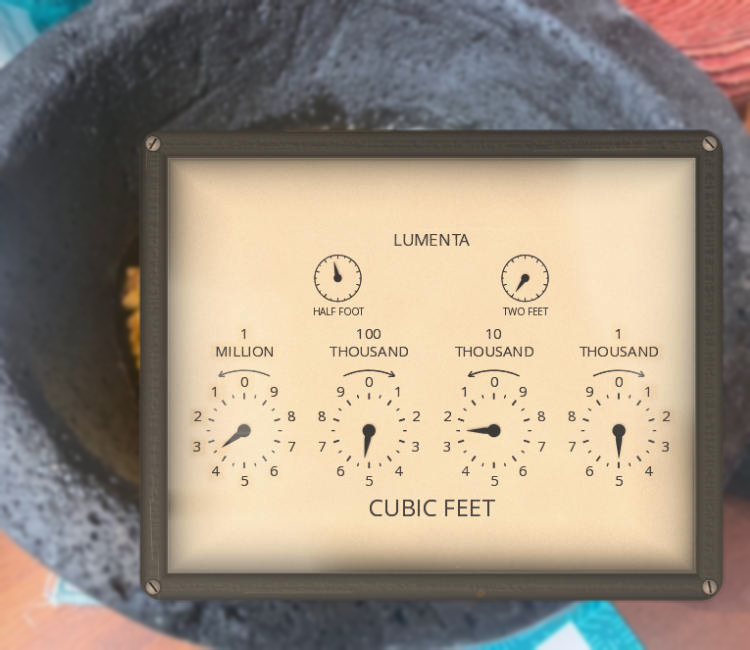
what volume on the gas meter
352500 ft³
